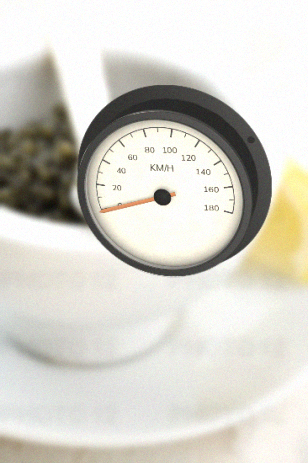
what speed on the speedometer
0 km/h
